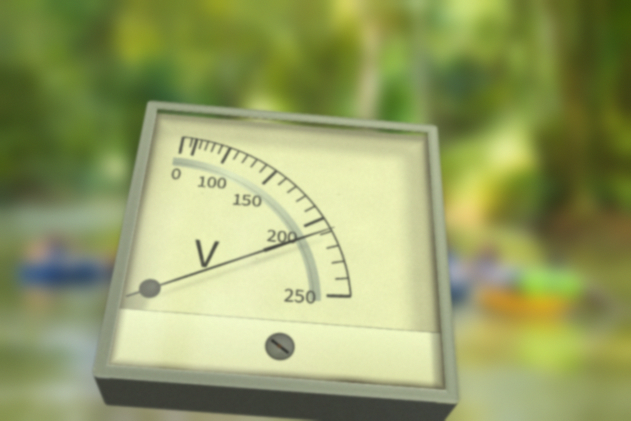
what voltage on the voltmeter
210 V
